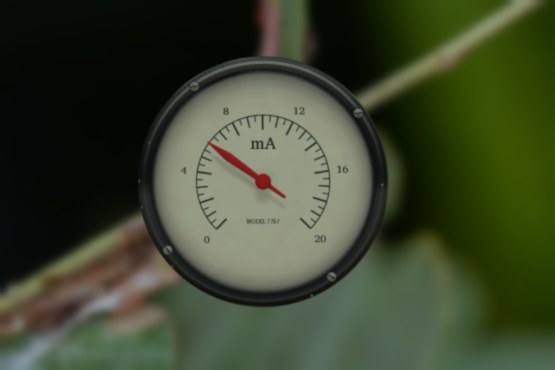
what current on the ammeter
6 mA
